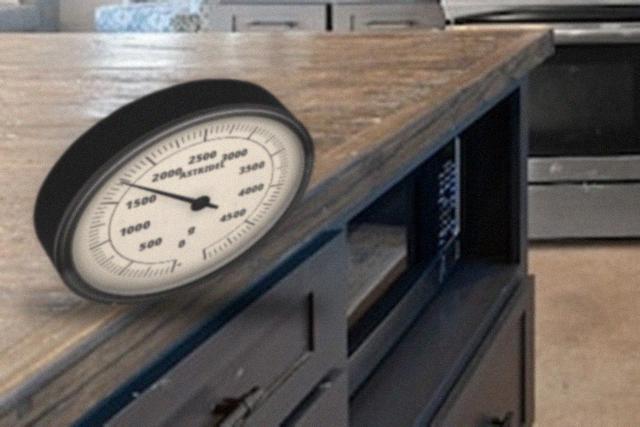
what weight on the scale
1750 g
